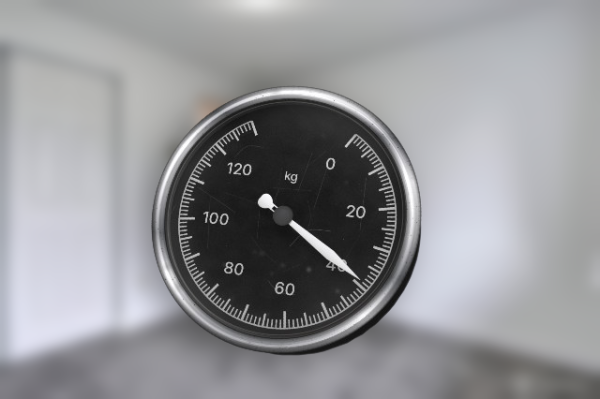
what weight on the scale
39 kg
